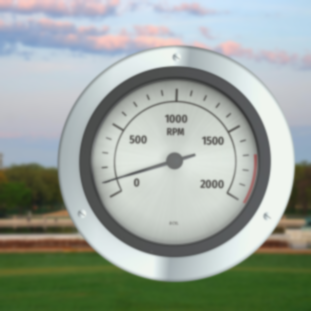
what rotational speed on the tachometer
100 rpm
